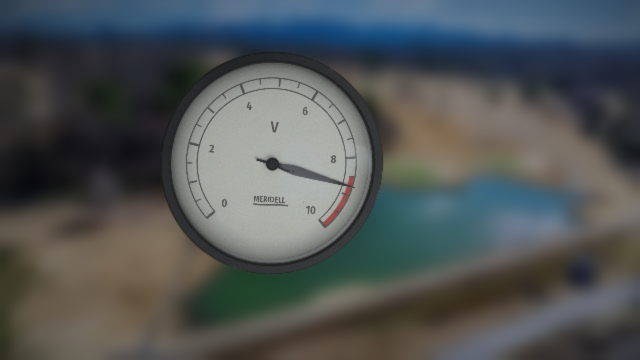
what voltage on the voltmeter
8.75 V
